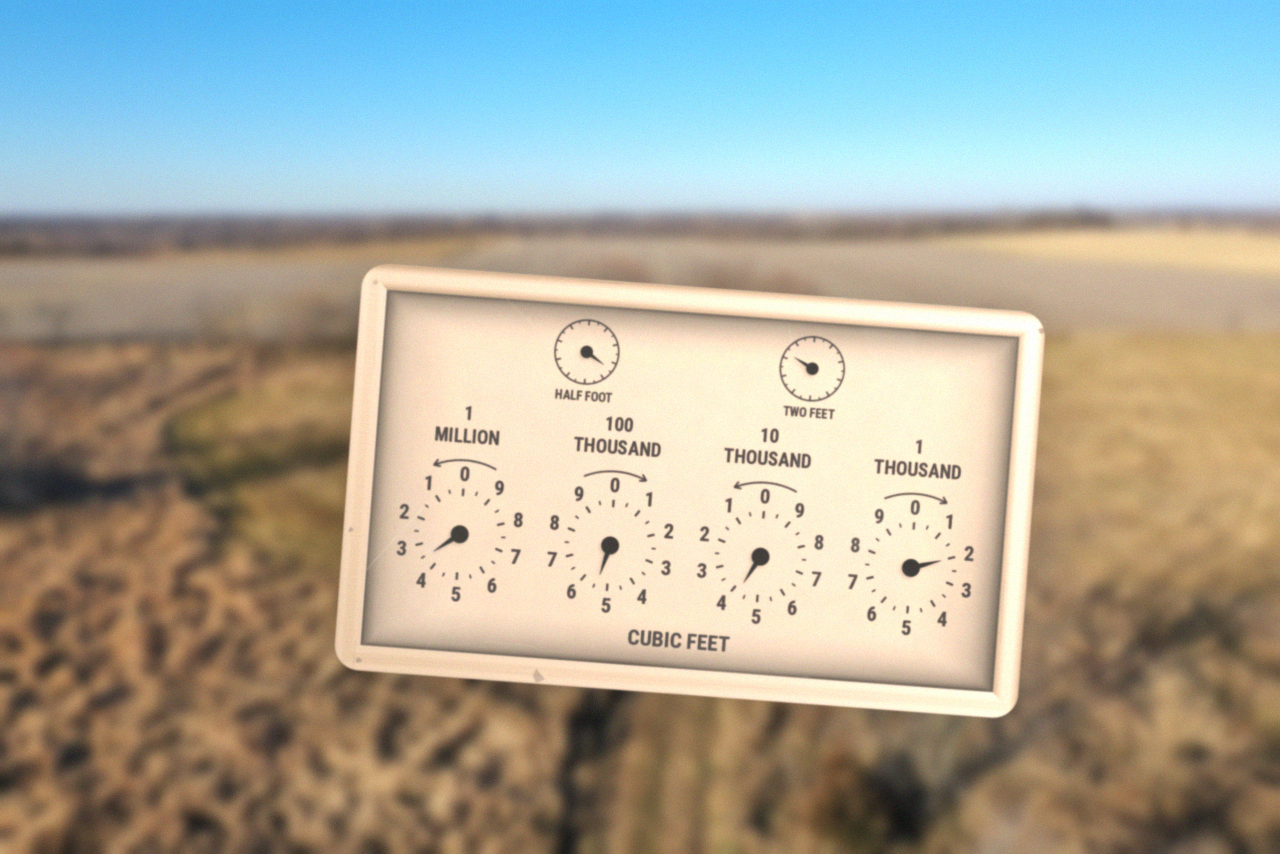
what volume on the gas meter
354200 ft³
